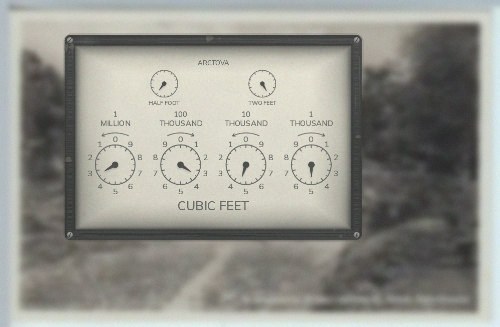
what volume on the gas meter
334500 ft³
